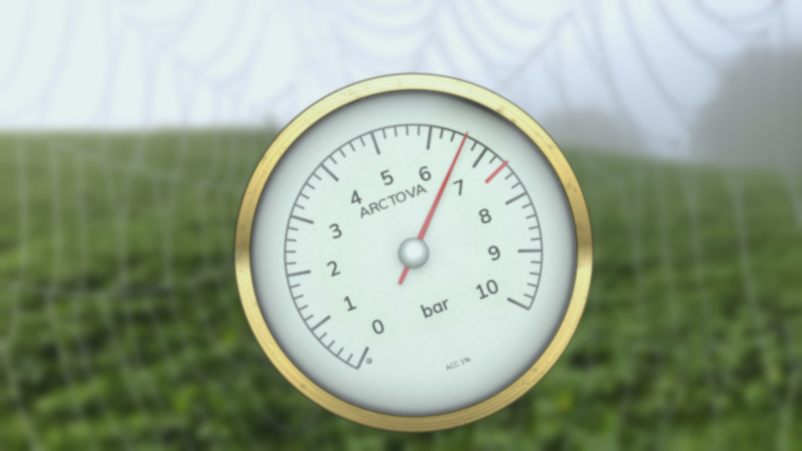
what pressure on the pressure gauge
6.6 bar
